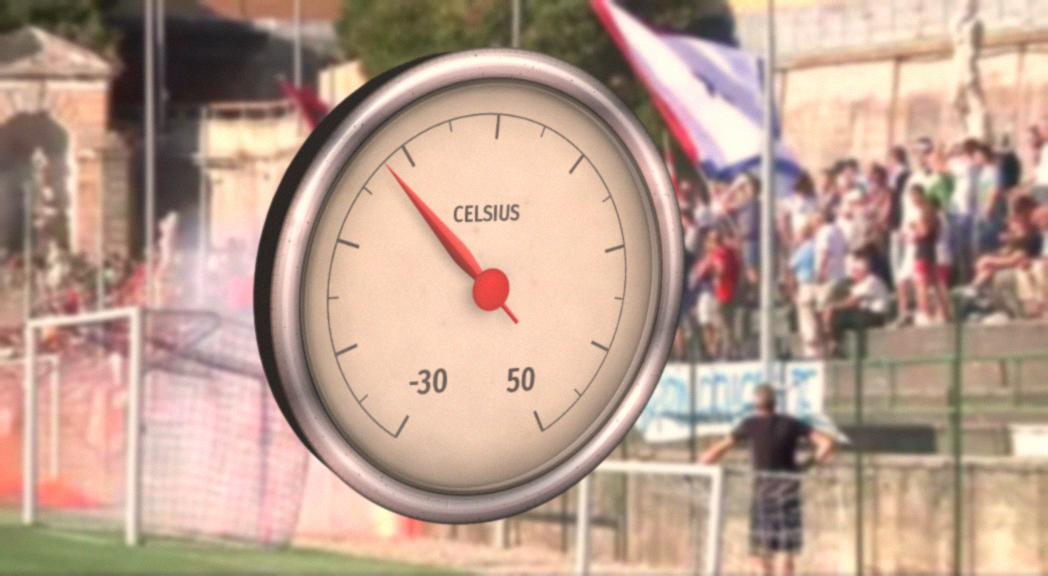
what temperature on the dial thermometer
-2.5 °C
